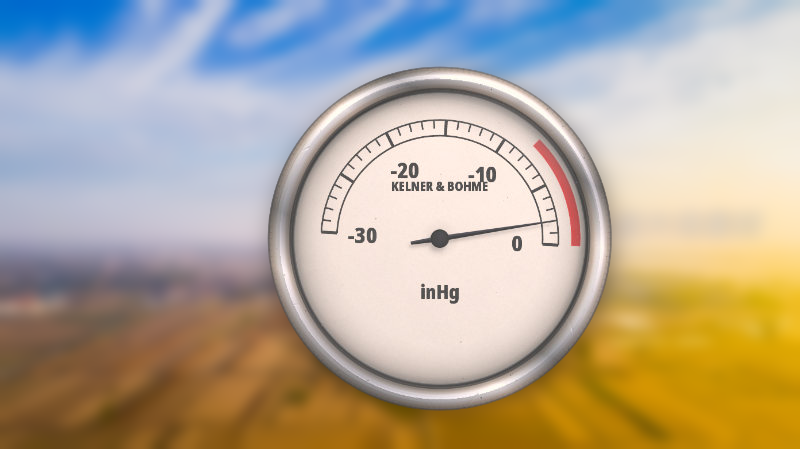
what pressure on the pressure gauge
-2 inHg
